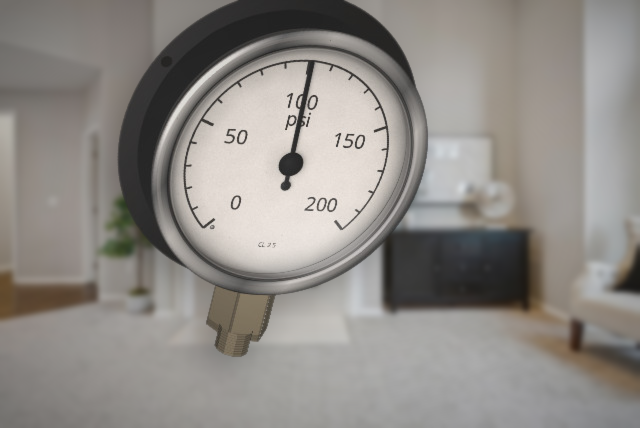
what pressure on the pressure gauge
100 psi
